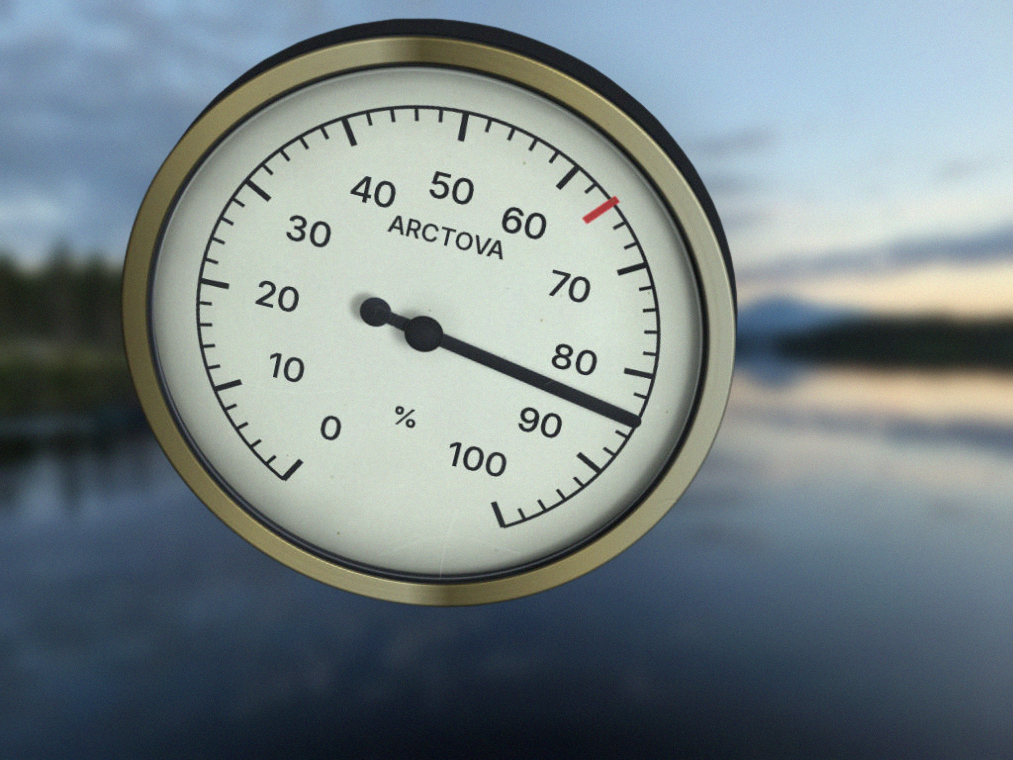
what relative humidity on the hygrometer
84 %
